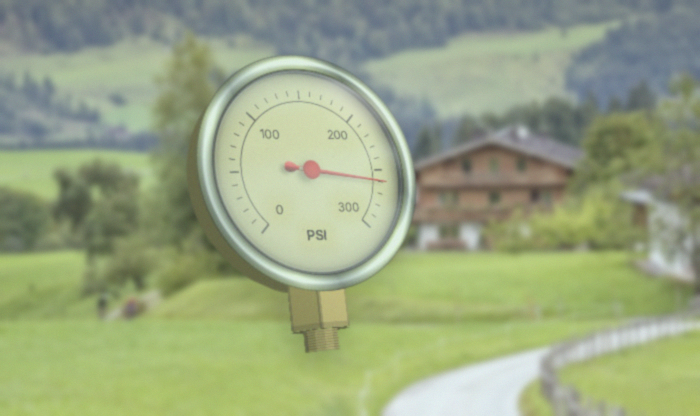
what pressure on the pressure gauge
260 psi
